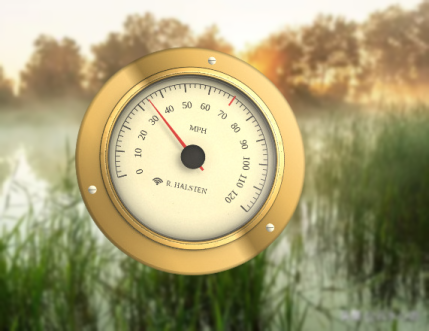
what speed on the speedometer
34 mph
